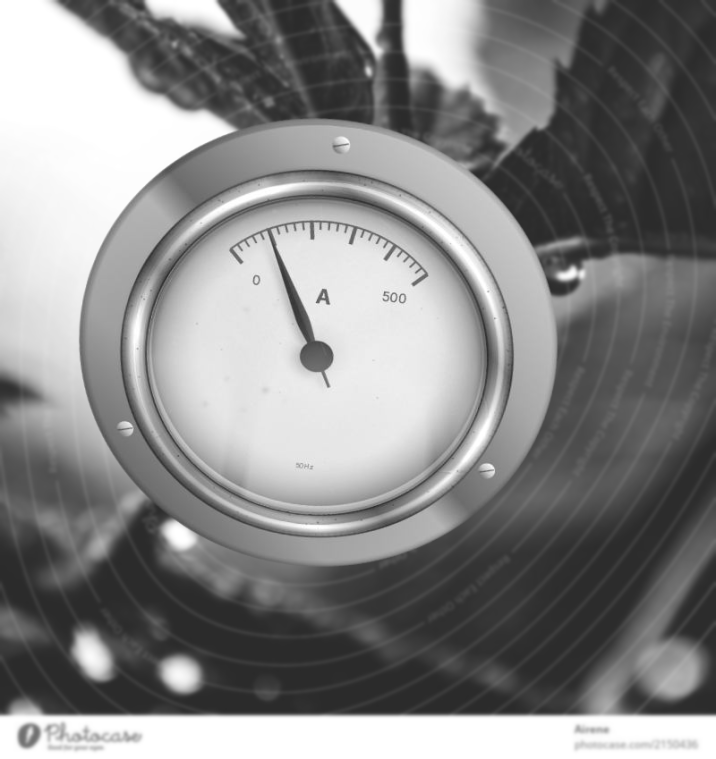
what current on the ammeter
100 A
